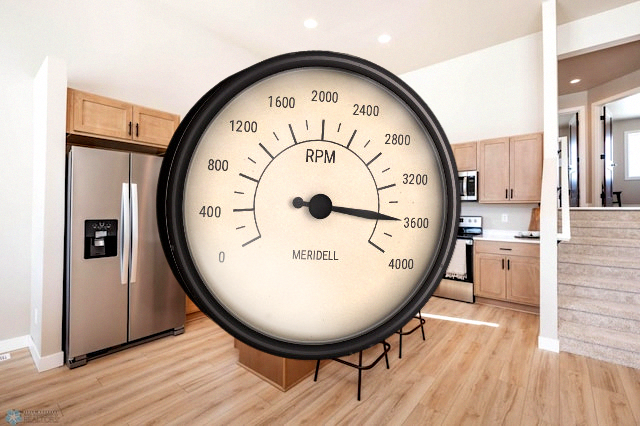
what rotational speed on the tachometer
3600 rpm
